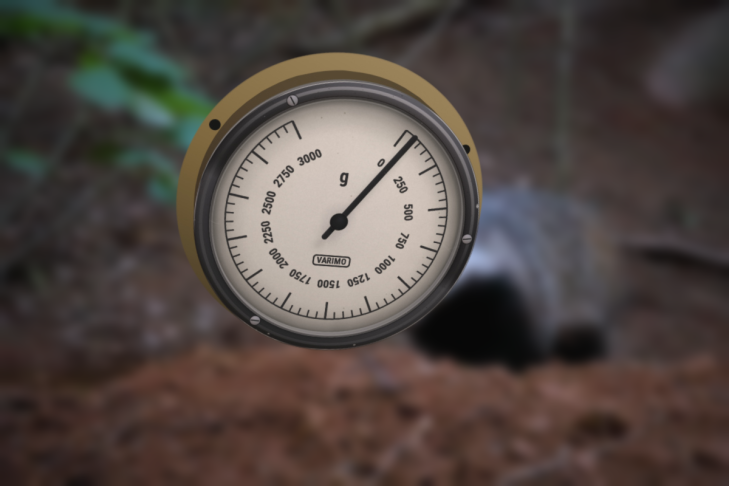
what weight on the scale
50 g
